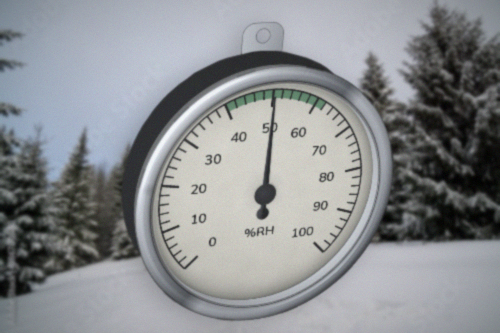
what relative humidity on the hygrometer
50 %
